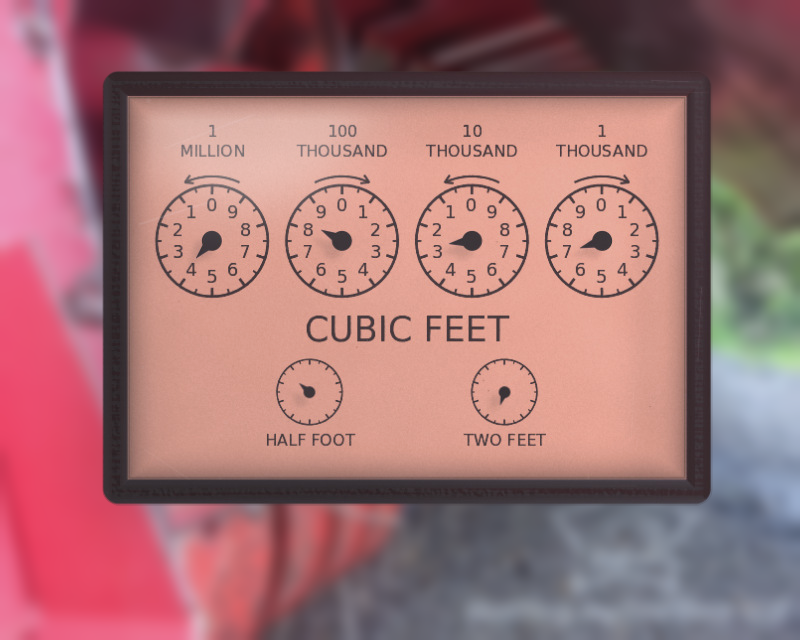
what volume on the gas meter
382700 ft³
